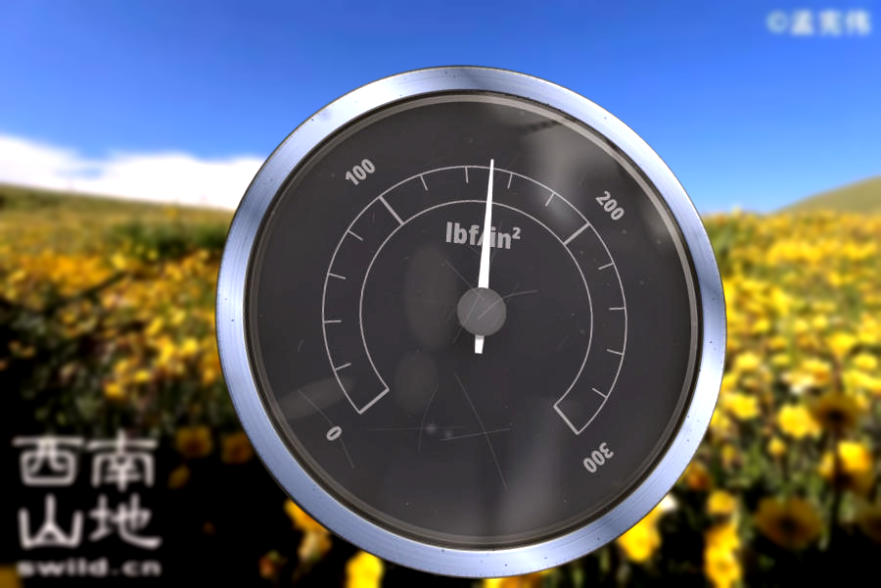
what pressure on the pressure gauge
150 psi
